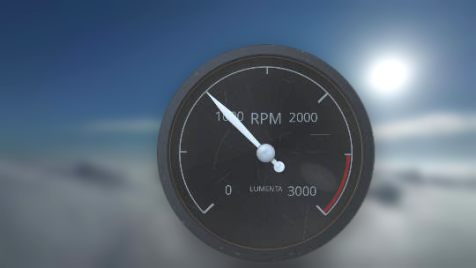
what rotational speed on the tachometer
1000 rpm
